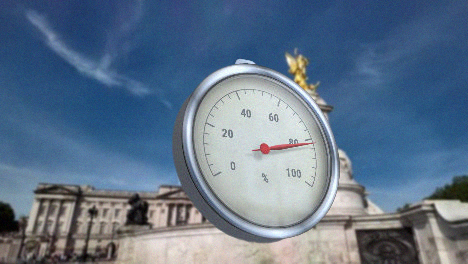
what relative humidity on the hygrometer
82 %
